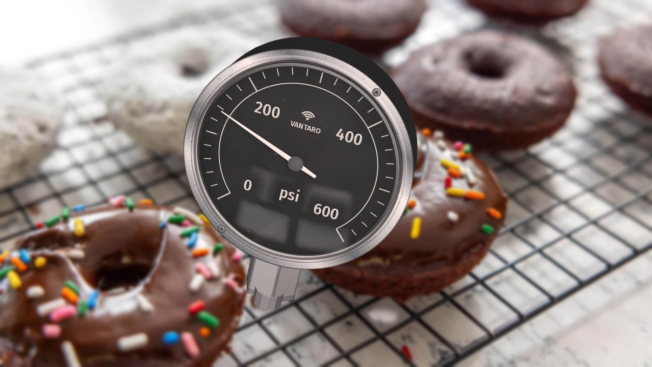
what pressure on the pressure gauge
140 psi
